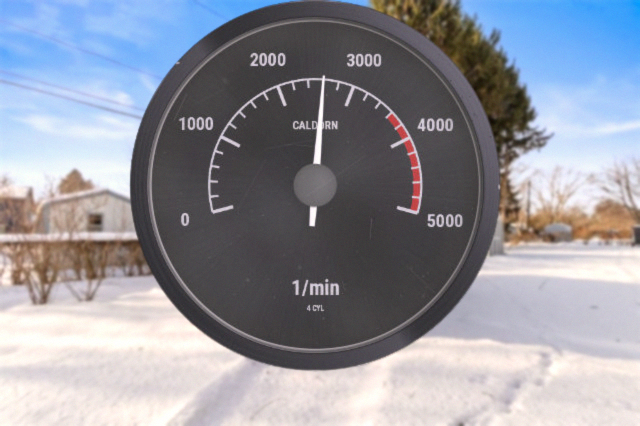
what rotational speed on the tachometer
2600 rpm
